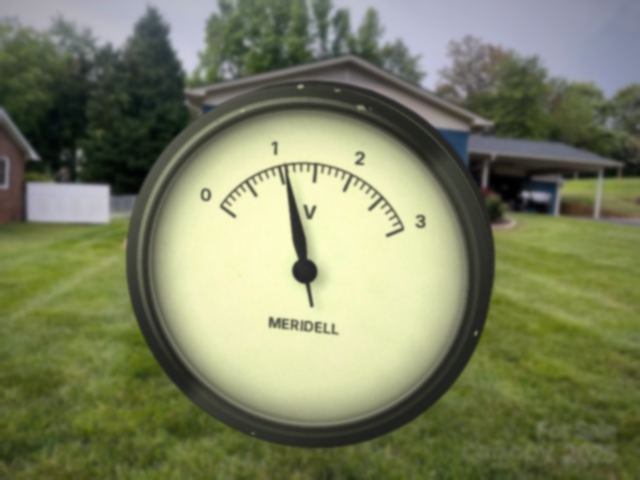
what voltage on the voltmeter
1.1 V
